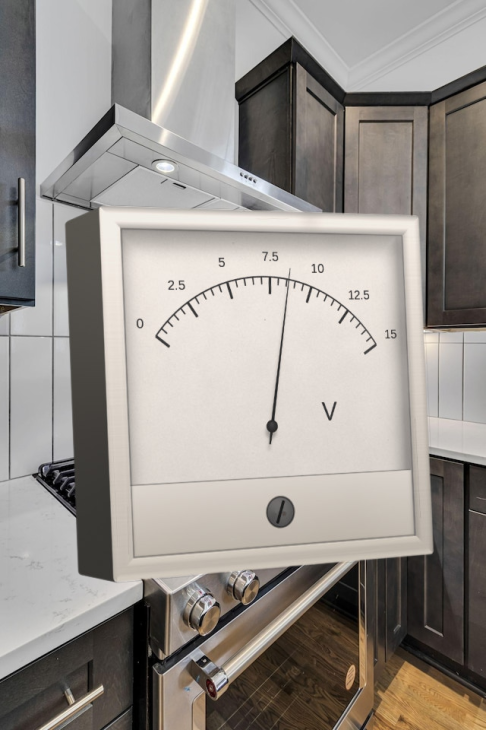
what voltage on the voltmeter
8.5 V
